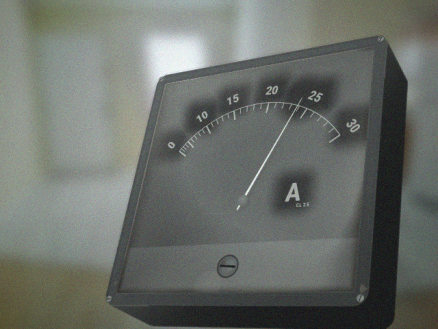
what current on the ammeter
24 A
